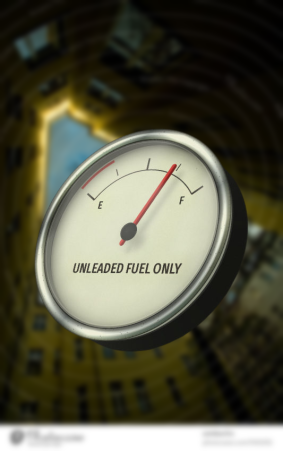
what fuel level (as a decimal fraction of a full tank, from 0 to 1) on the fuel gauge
0.75
